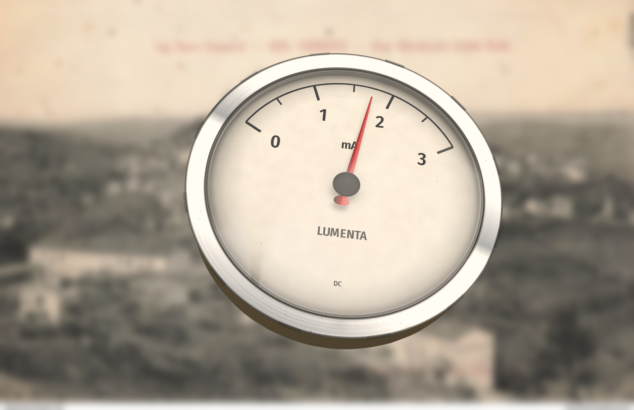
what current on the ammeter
1.75 mA
